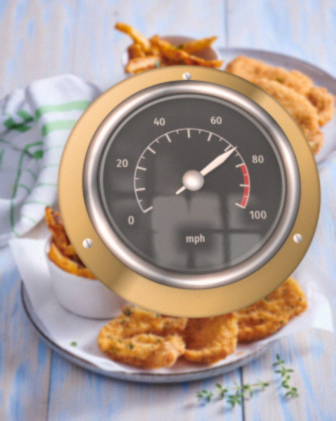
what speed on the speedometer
72.5 mph
